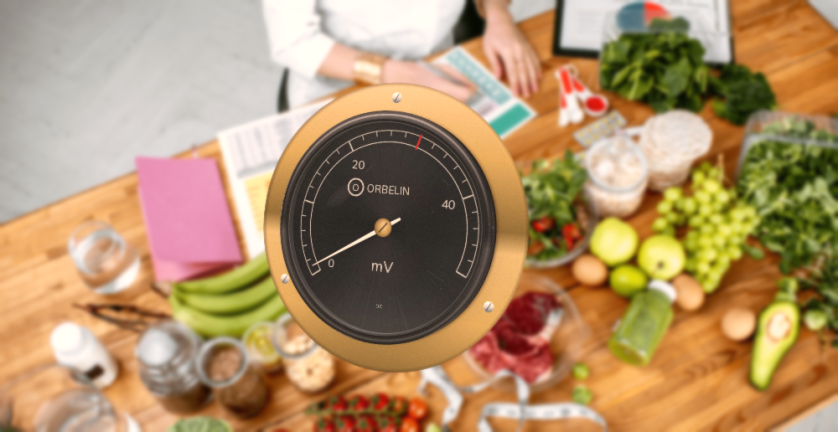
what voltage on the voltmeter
1 mV
